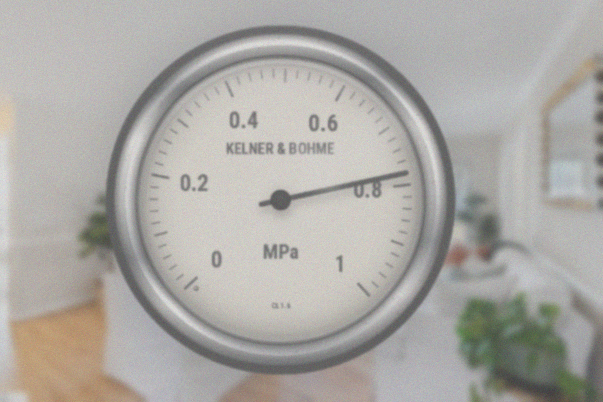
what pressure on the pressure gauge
0.78 MPa
